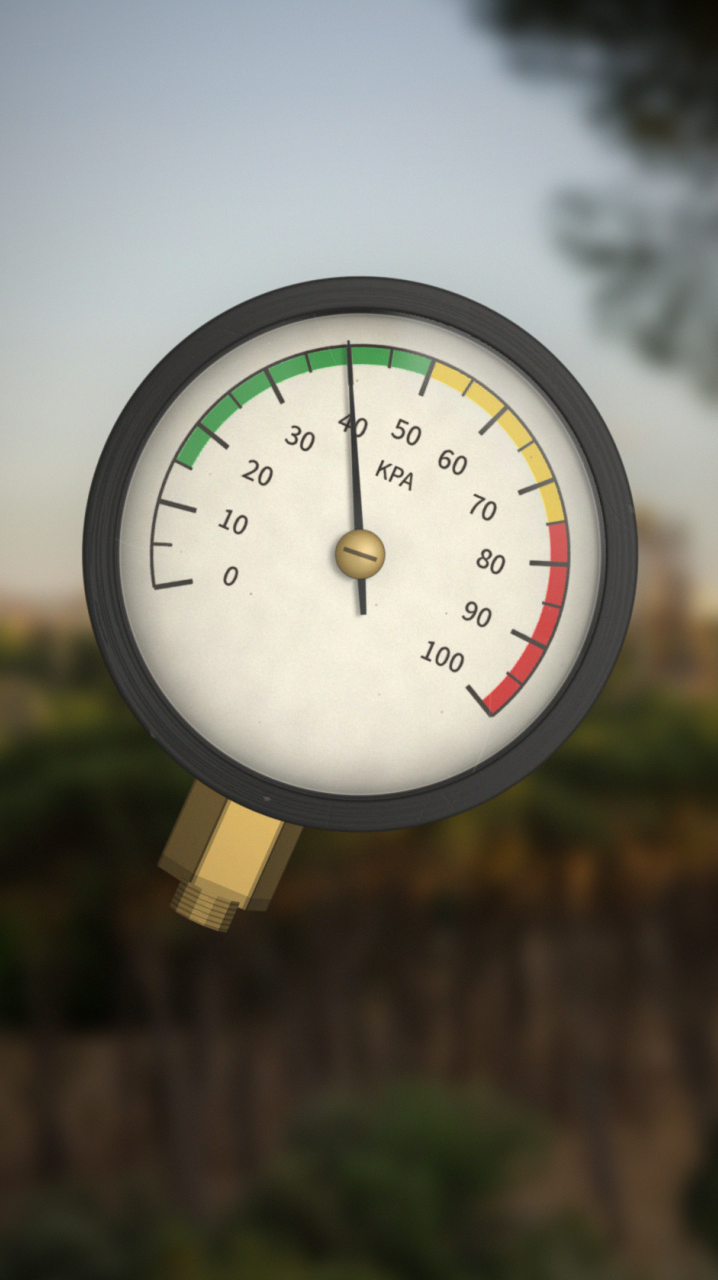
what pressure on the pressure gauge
40 kPa
